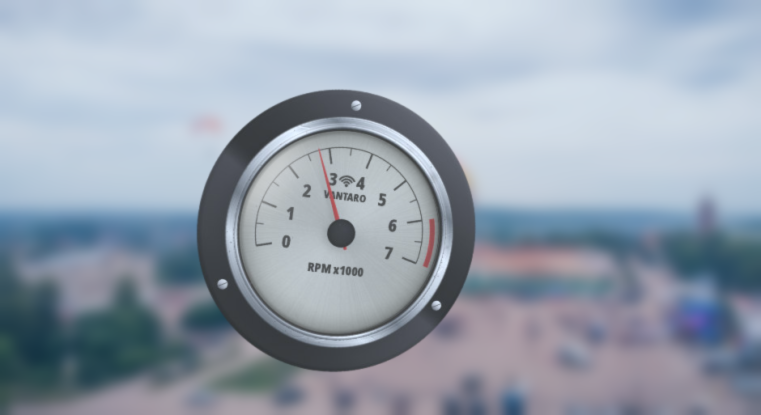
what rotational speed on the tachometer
2750 rpm
